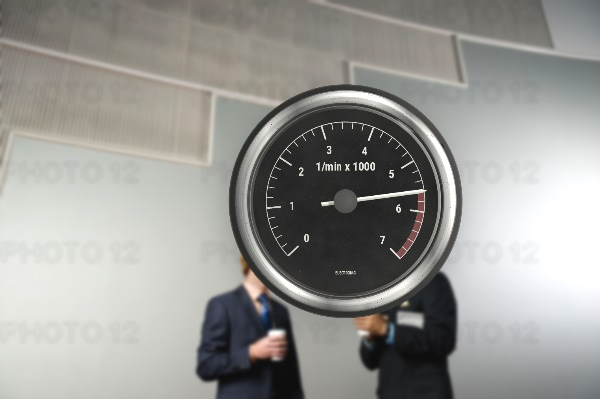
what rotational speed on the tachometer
5600 rpm
